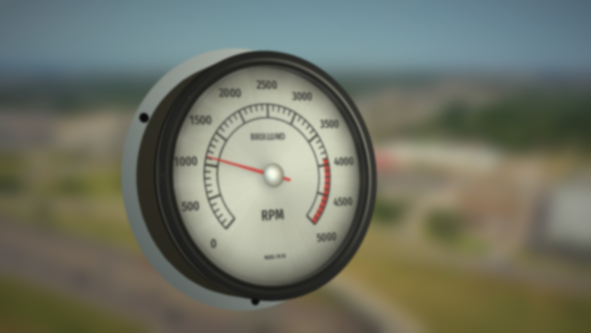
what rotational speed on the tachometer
1100 rpm
